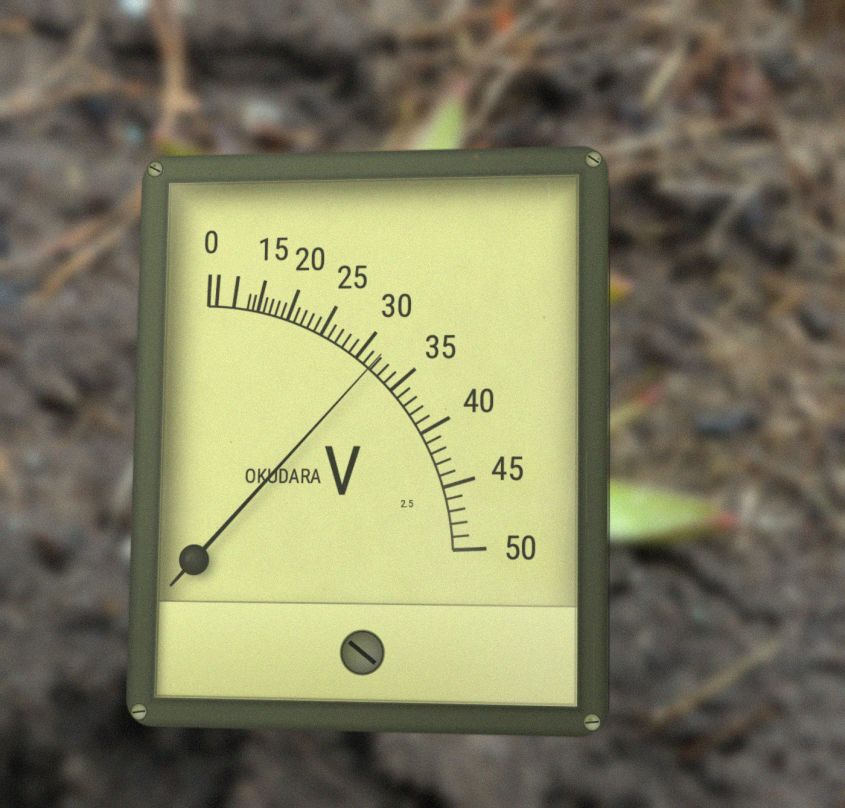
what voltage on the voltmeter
32 V
